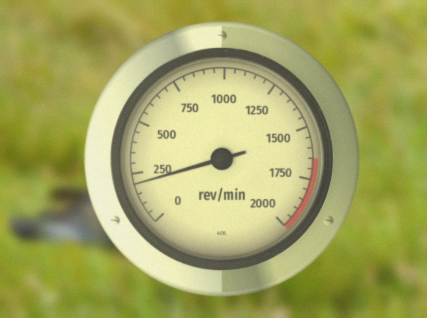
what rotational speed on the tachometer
200 rpm
